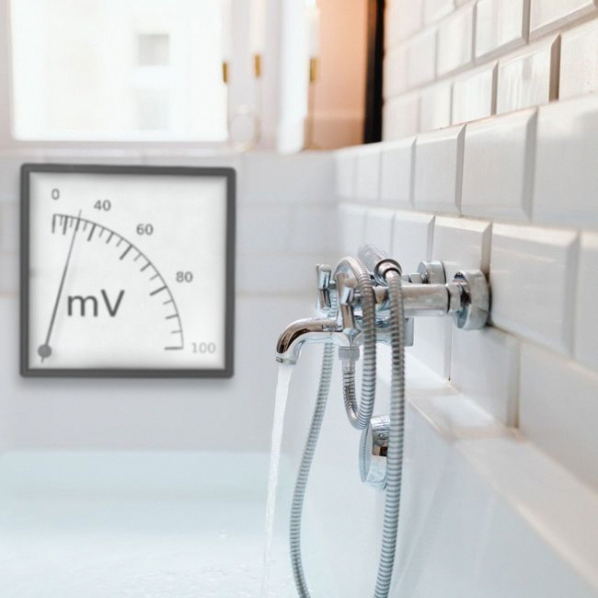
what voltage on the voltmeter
30 mV
